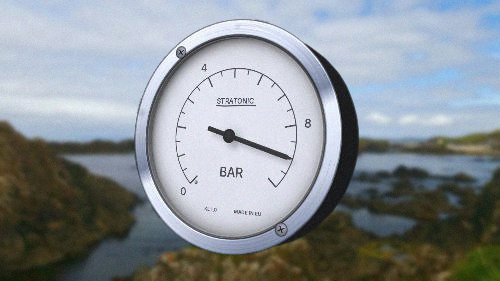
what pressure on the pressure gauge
9 bar
